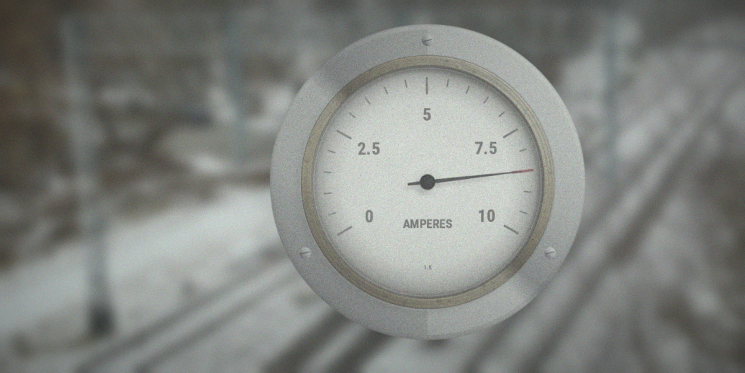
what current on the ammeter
8.5 A
